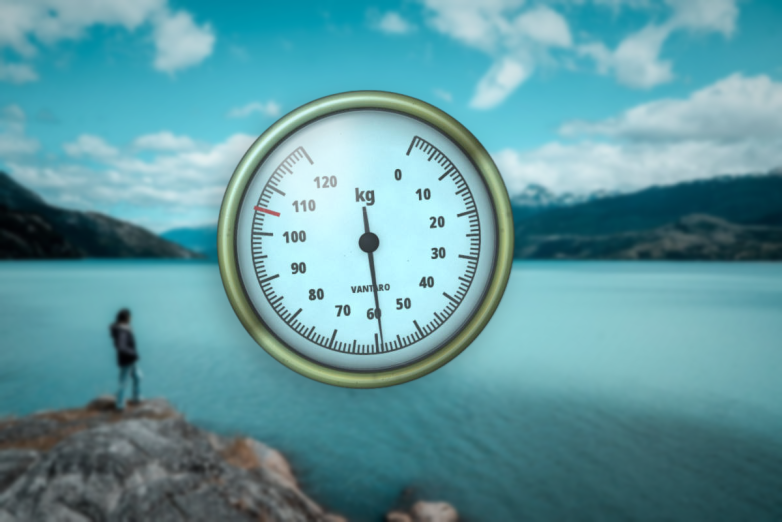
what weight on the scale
59 kg
